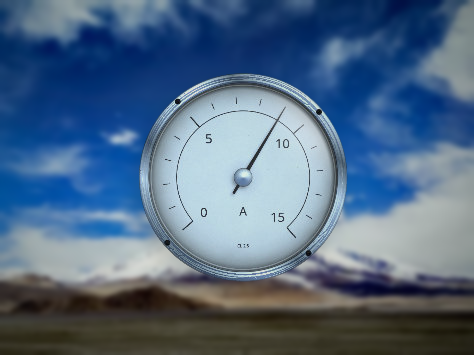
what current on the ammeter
9 A
